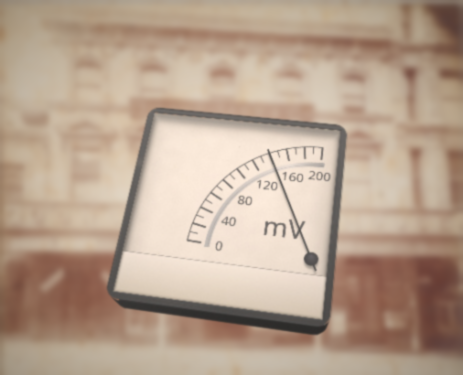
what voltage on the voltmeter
140 mV
